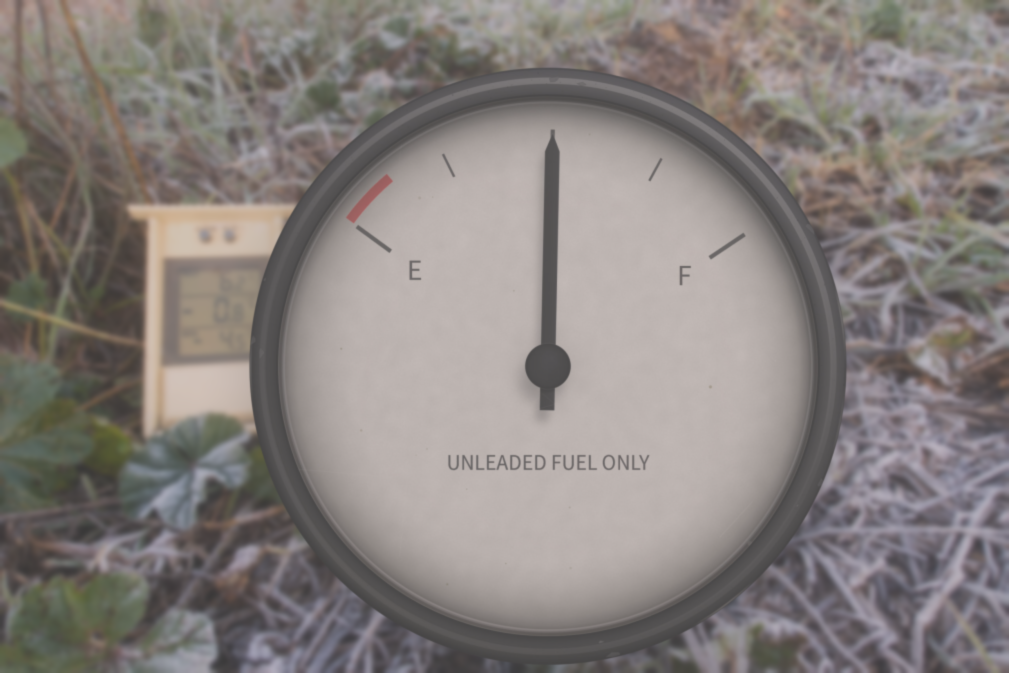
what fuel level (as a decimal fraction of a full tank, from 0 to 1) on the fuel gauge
0.5
